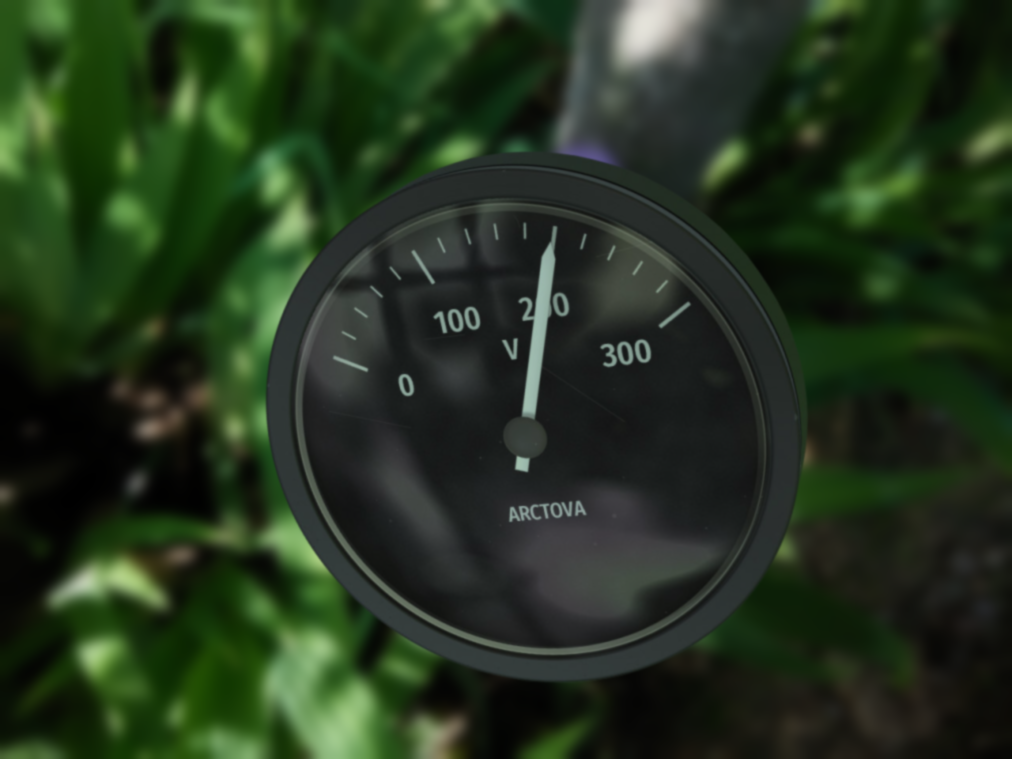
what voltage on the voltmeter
200 V
